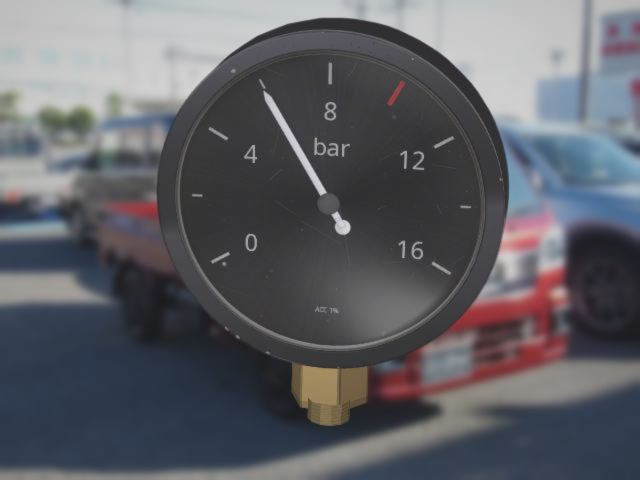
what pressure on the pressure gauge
6 bar
